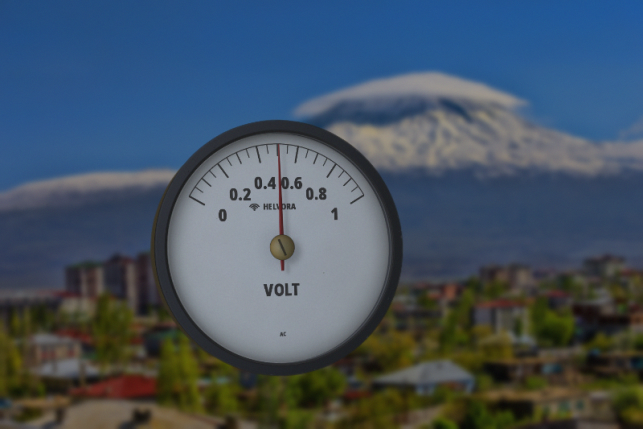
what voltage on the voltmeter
0.5 V
